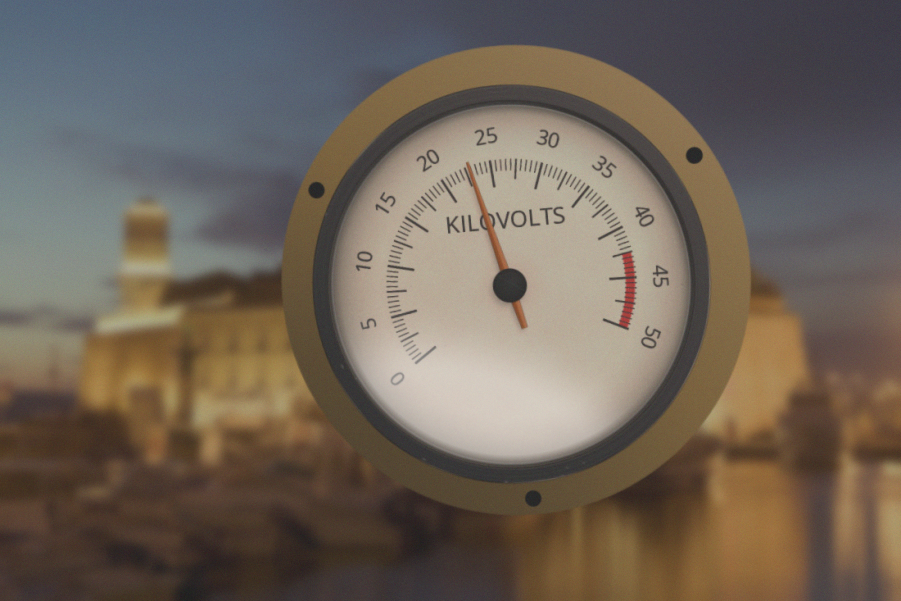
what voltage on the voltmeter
23 kV
